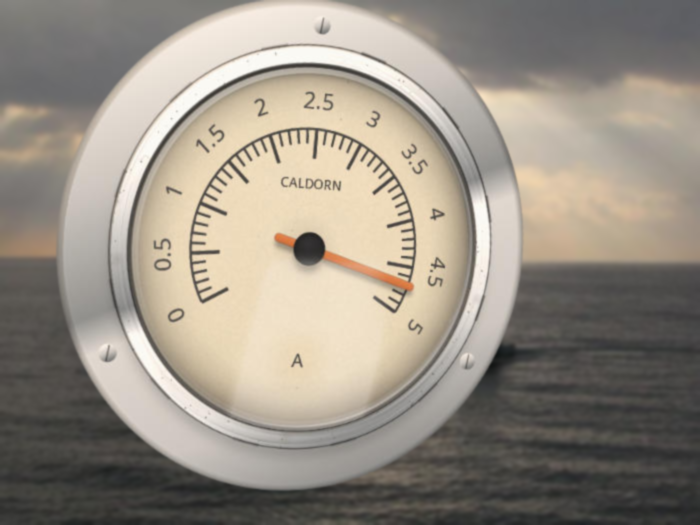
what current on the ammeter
4.7 A
